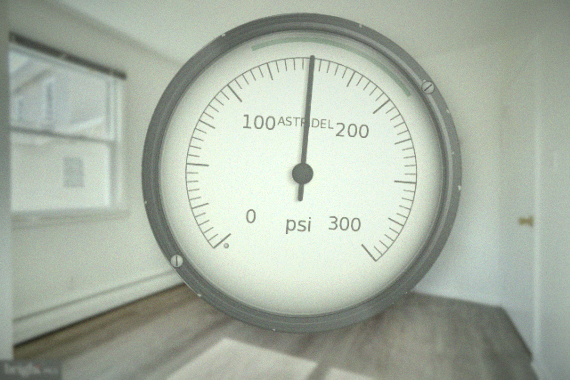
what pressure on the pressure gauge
150 psi
